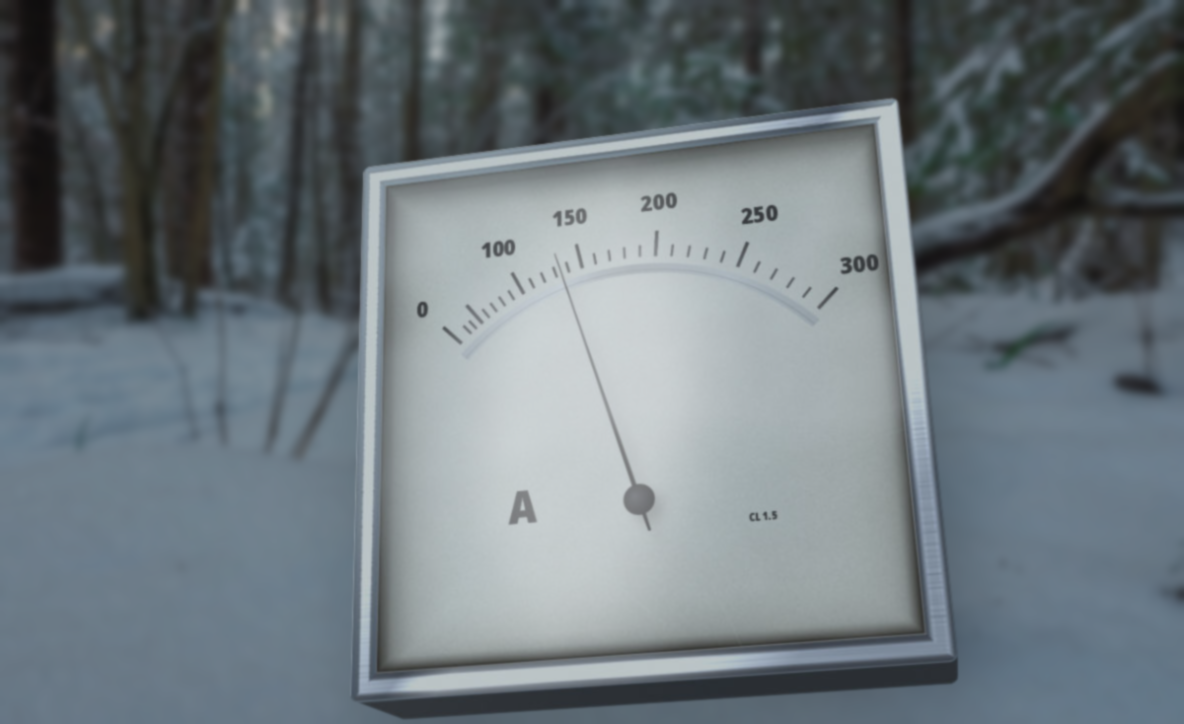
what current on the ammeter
135 A
